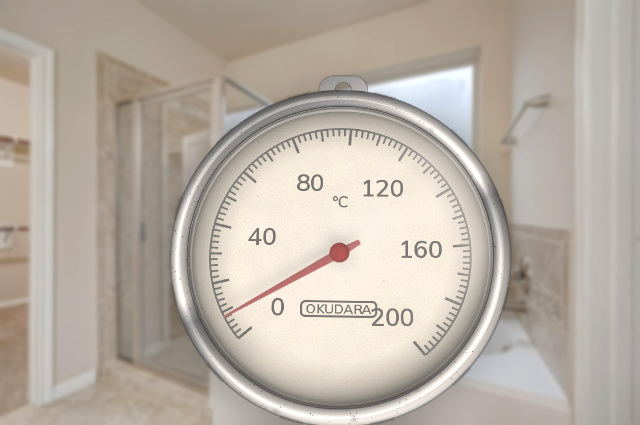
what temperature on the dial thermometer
8 °C
